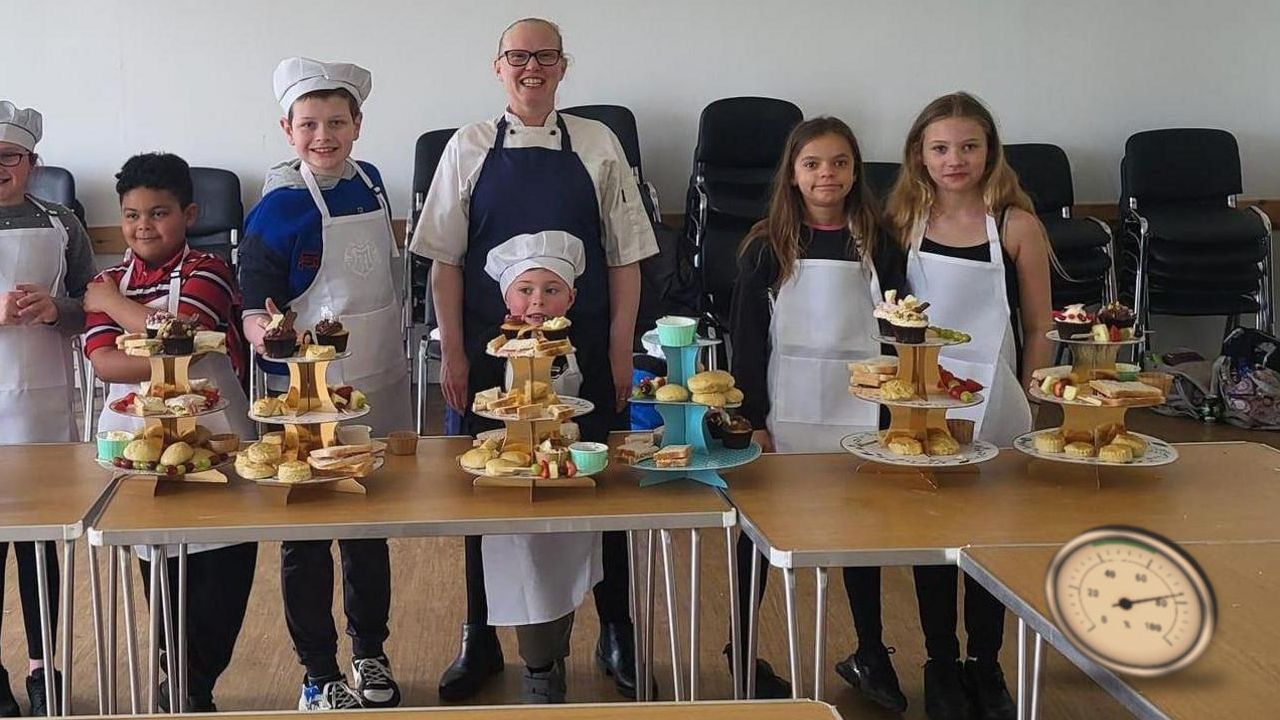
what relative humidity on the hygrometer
76 %
